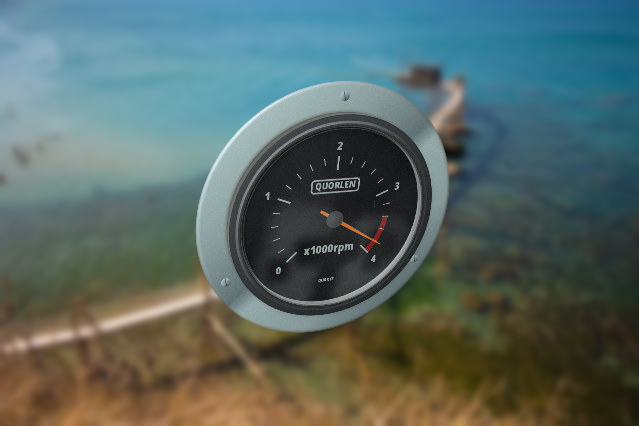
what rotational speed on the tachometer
3800 rpm
